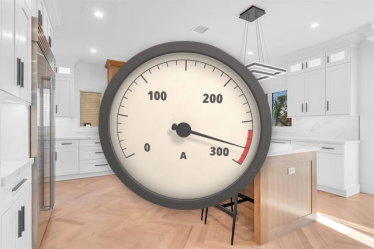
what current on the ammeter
280 A
